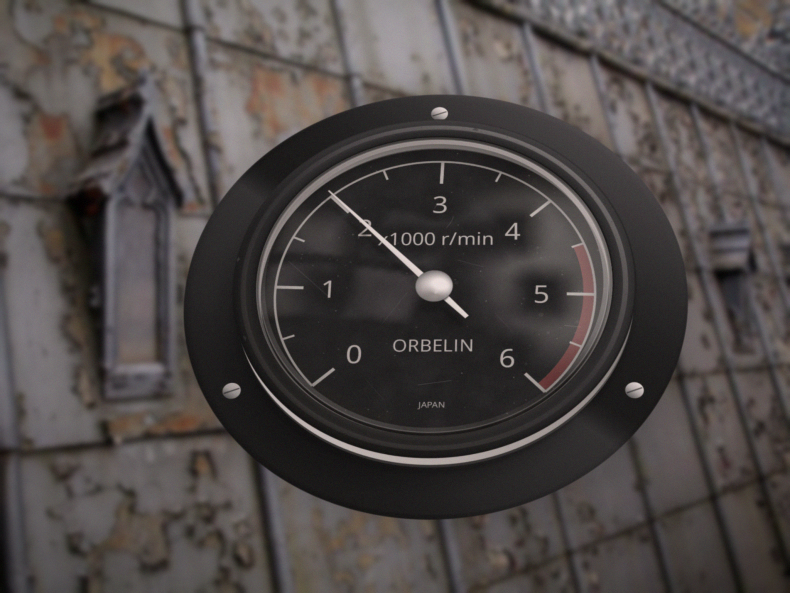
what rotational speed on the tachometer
2000 rpm
